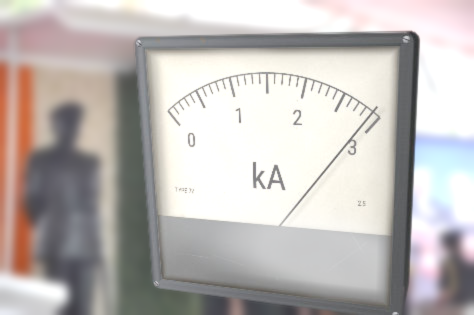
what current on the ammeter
2.9 kA
